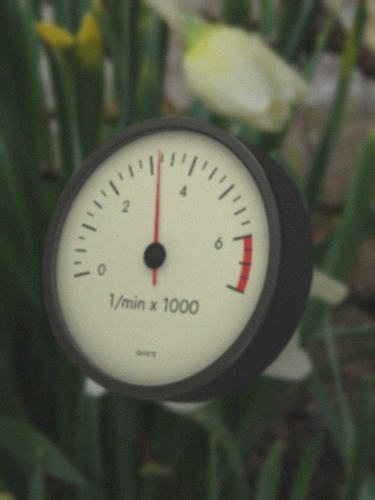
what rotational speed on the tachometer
3250 rpm
